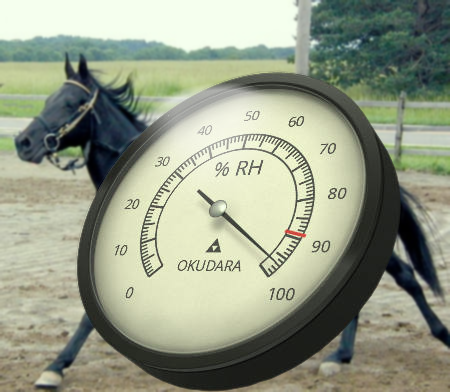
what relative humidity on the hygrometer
97 %
